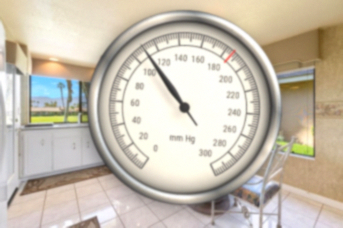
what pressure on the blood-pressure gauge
110 mmHg
